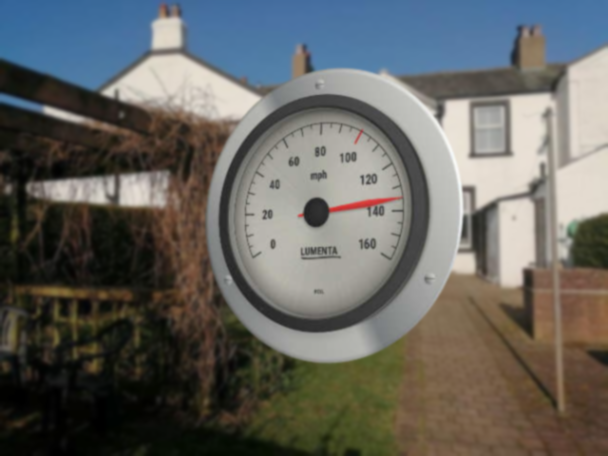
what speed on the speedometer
135 mph
